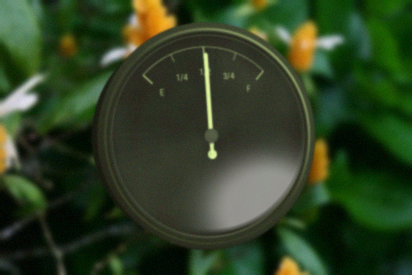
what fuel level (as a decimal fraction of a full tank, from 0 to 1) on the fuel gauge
0.5
